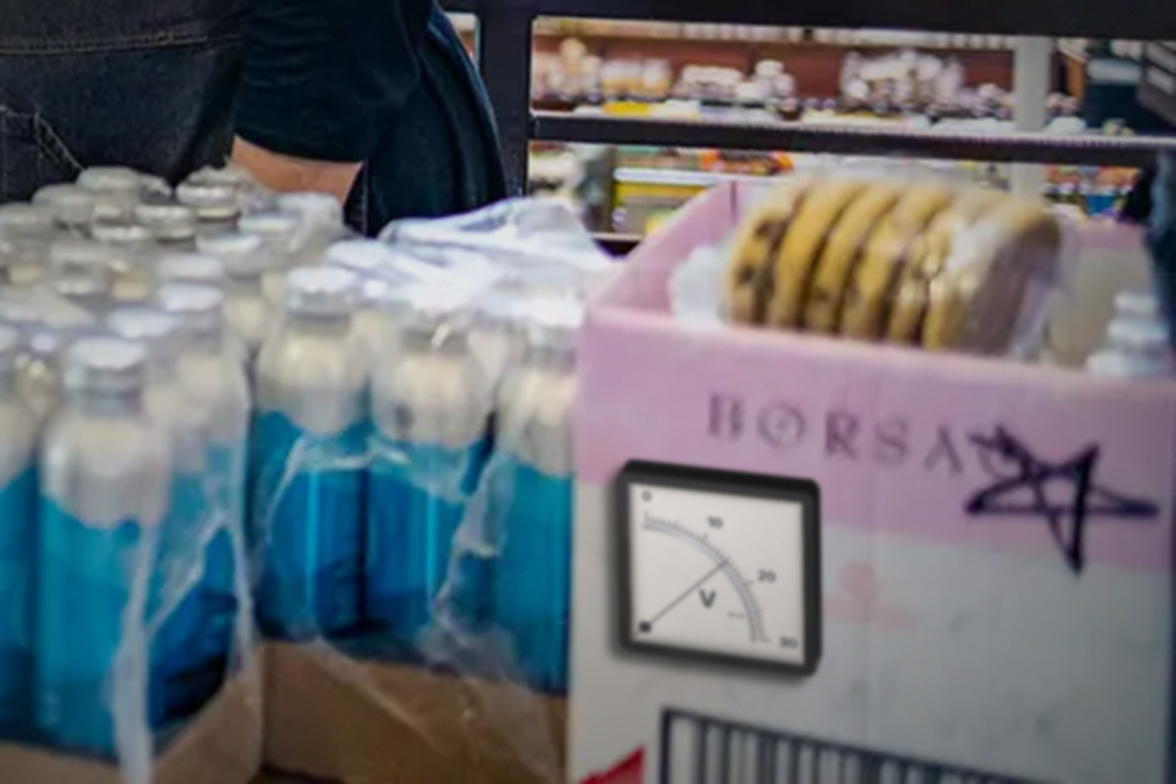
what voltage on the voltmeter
15 V
